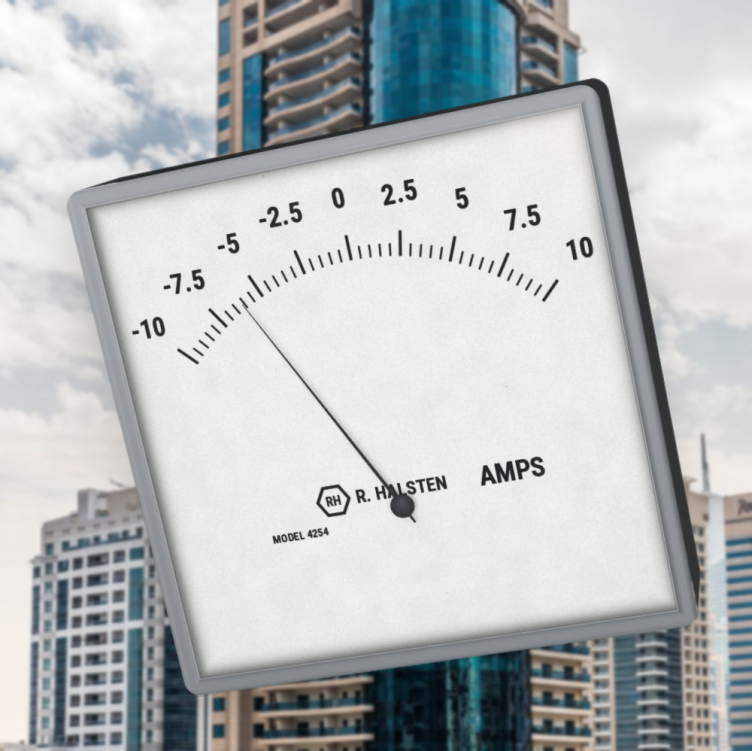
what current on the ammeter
-6 A
